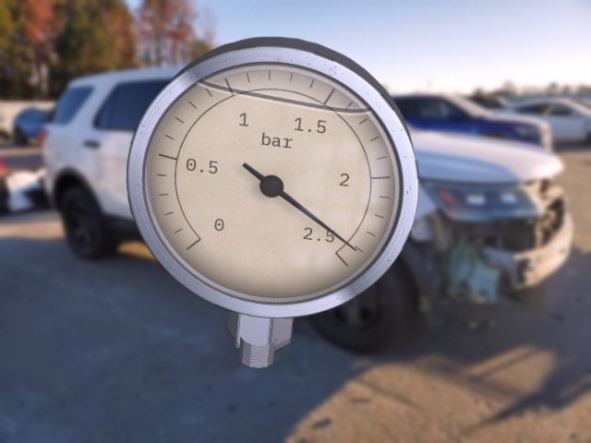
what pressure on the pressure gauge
2.4 bar
